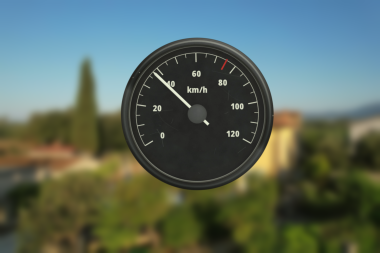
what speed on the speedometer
37.5 km/h
